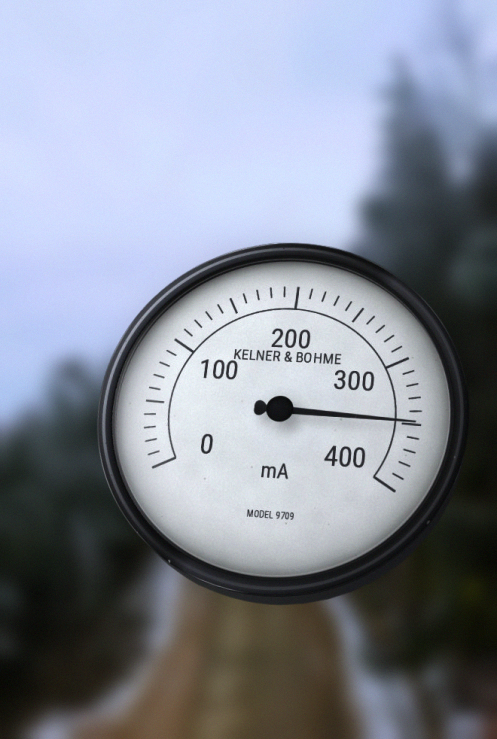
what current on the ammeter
350 mA
